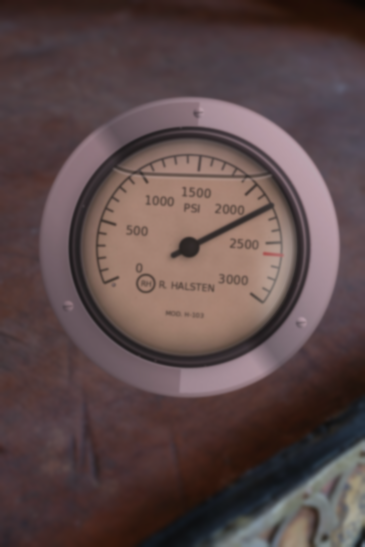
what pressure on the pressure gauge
2200 psi
